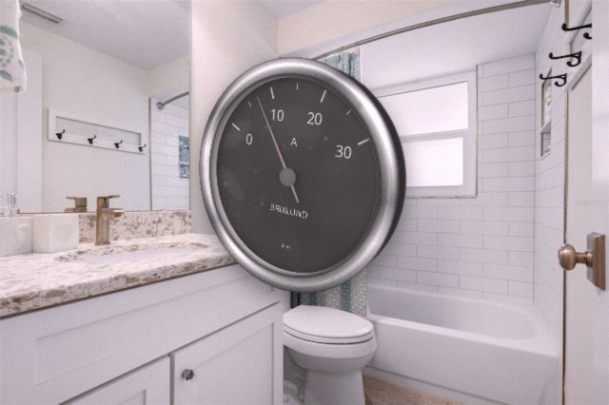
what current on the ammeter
7.5 A
